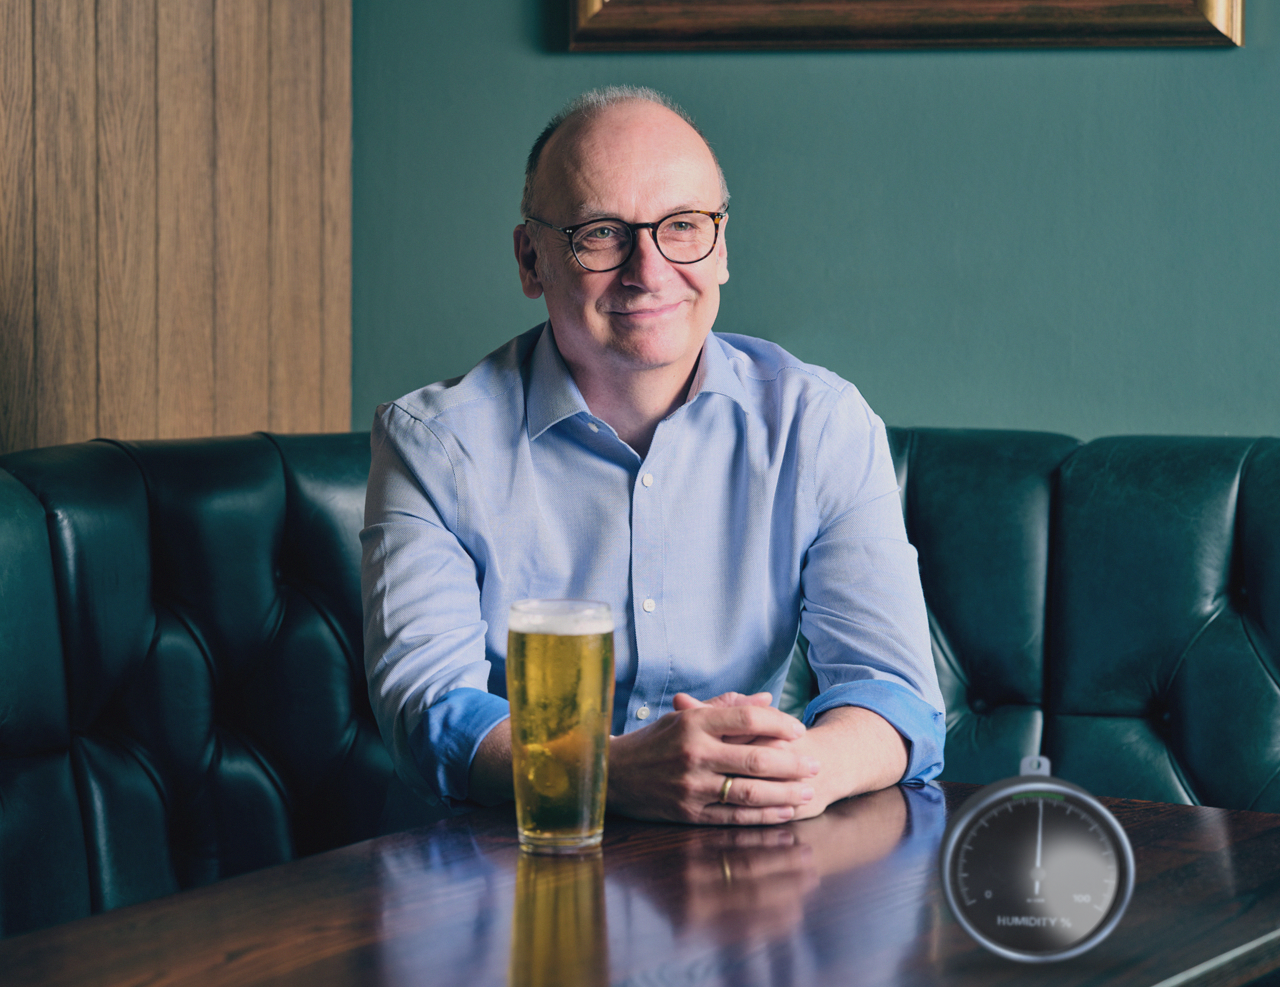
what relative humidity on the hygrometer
50 %
